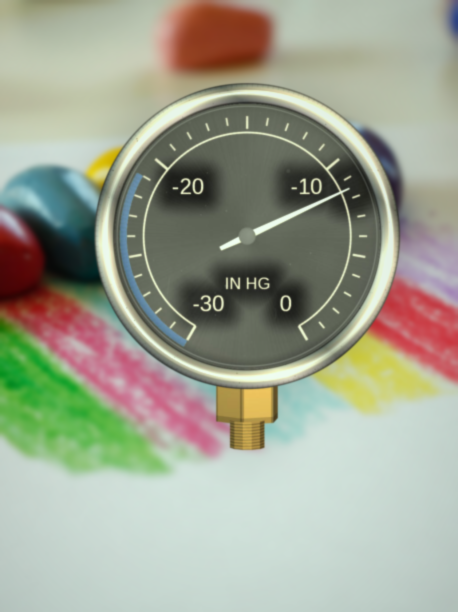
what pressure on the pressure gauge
-8.5 inHg
